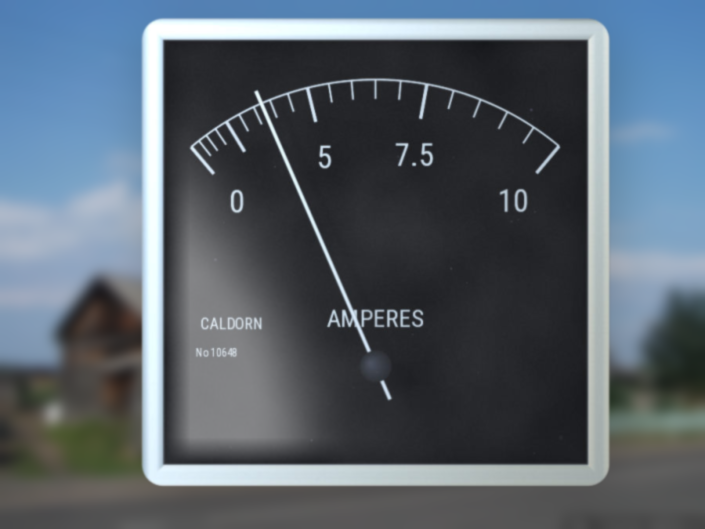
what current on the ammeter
3.75 A
